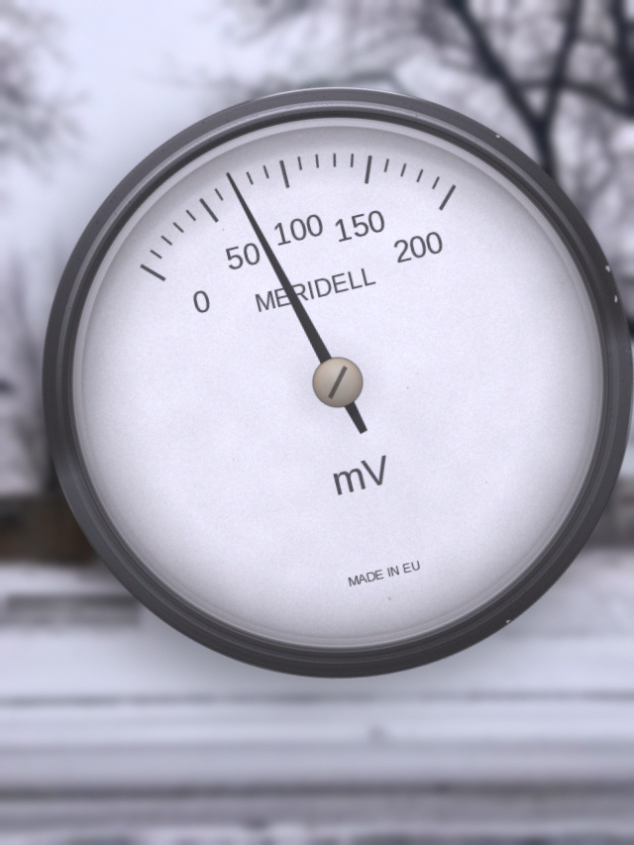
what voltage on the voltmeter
70 mV
